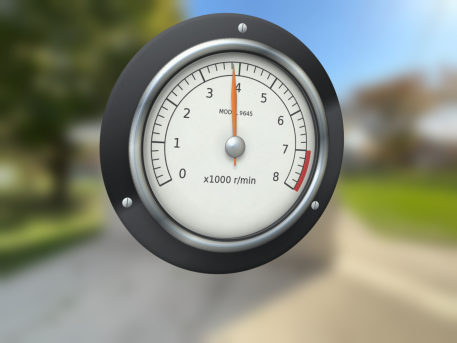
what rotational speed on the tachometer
3800 rpm
